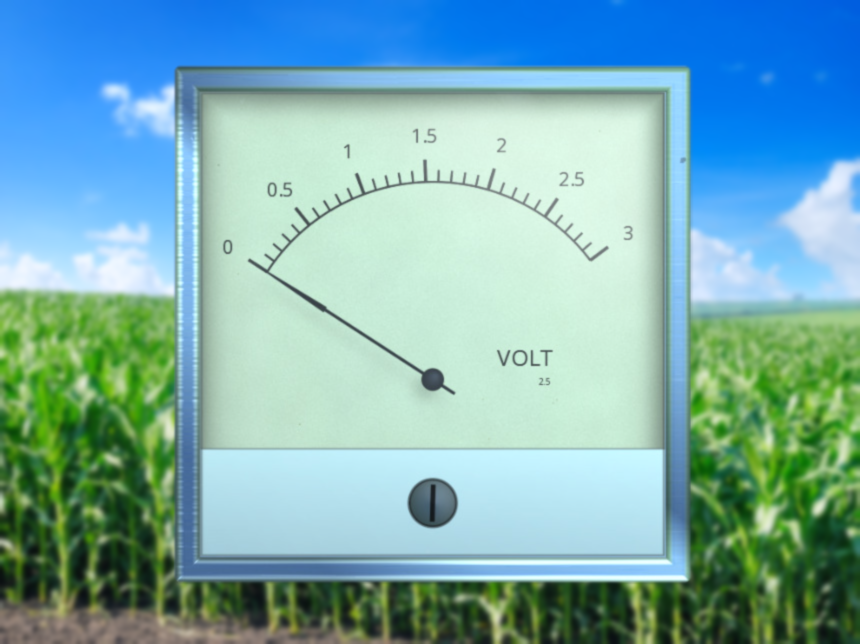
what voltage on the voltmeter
0 V
